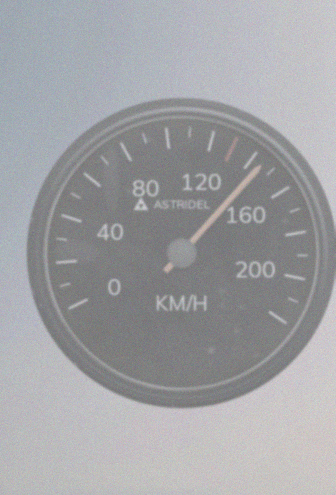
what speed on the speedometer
145 km/h
